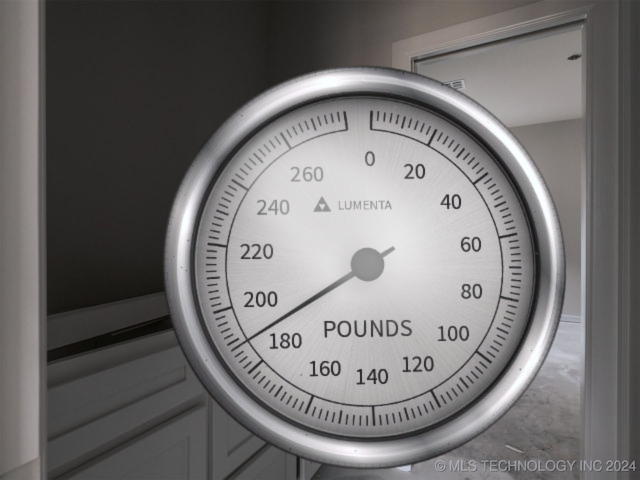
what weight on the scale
188 lb
